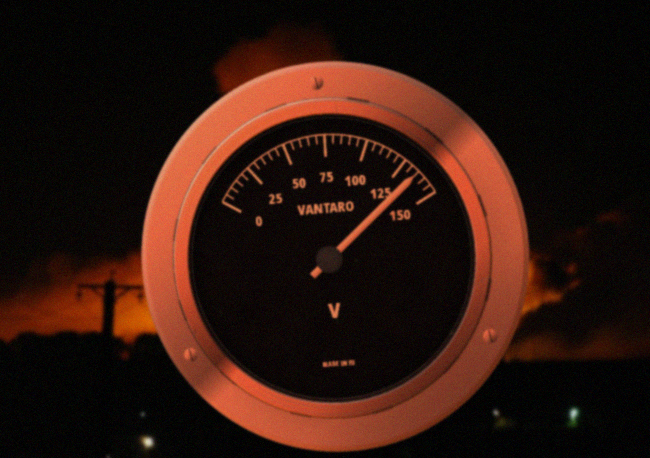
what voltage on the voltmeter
135 V
